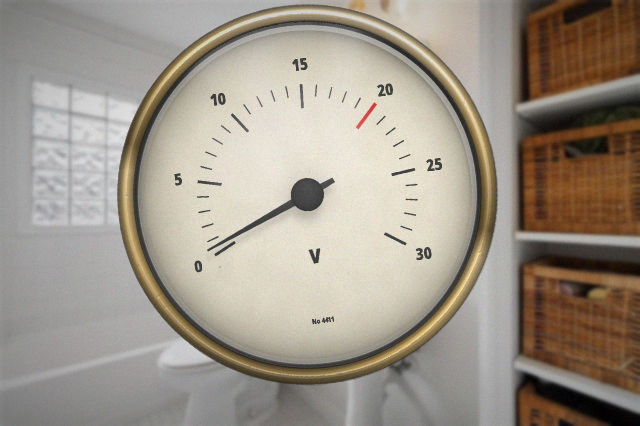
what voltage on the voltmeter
0.5 V
